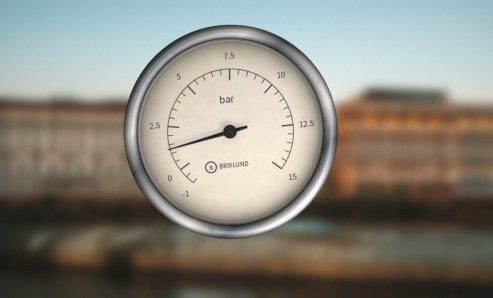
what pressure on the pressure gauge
1.25 bar
